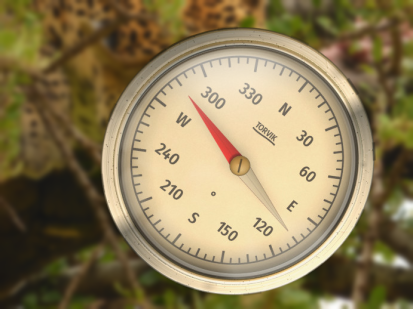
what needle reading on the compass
285 °
